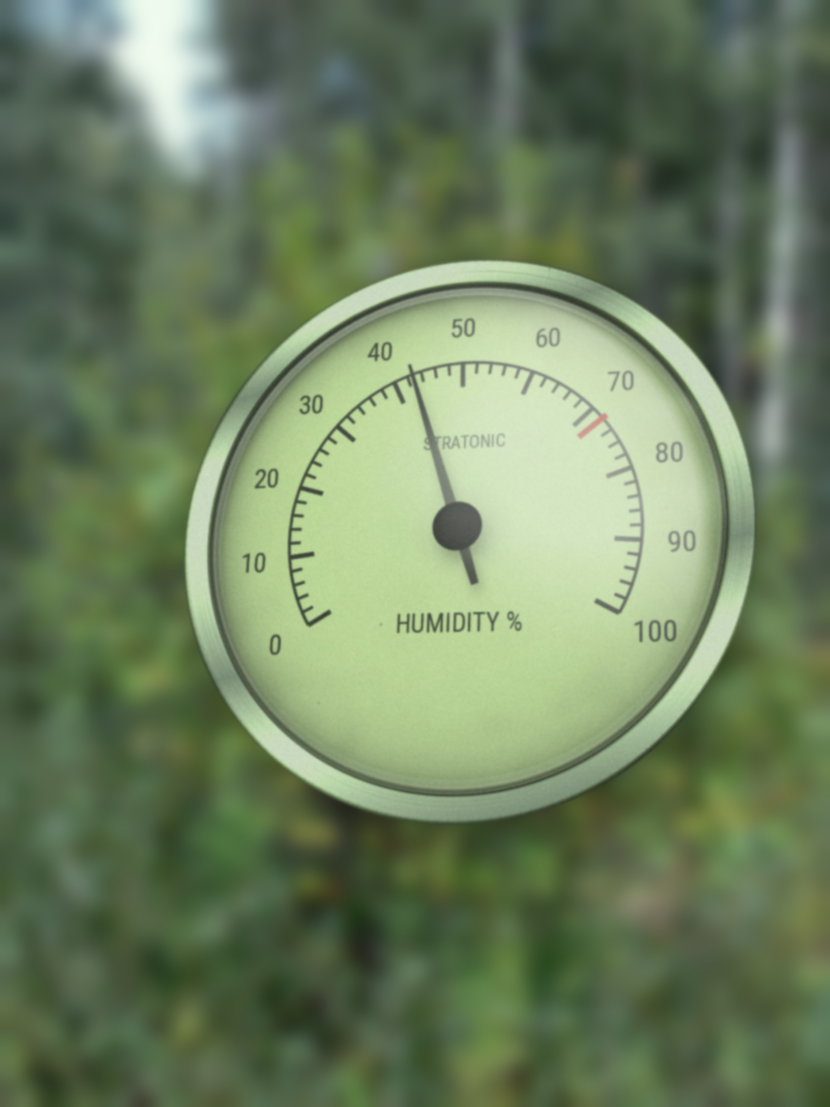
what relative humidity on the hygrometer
43 %
